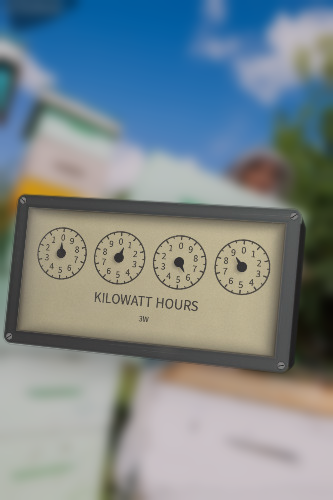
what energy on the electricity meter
59 kWh
